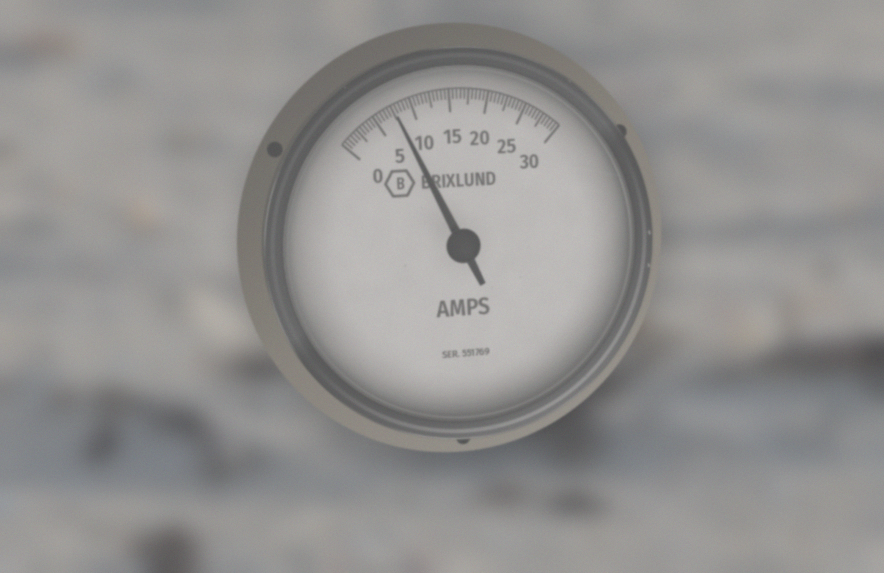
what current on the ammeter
7.5 A
